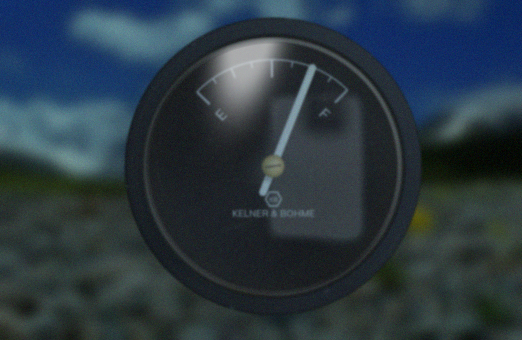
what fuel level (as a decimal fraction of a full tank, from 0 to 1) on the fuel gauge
0.75
